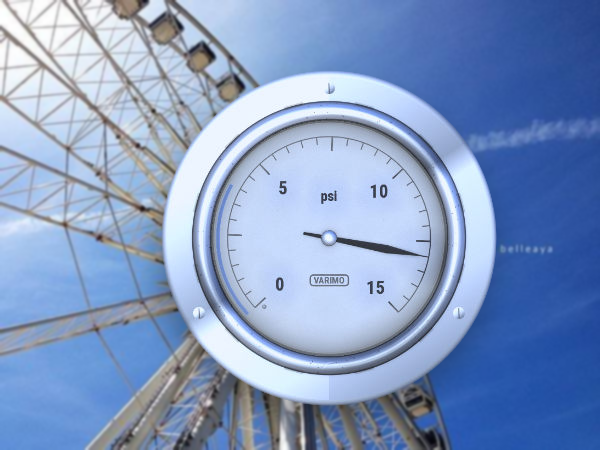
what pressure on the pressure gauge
13 psi
